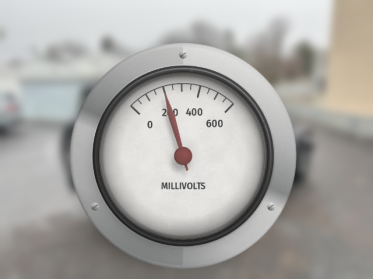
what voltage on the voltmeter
200 mV
